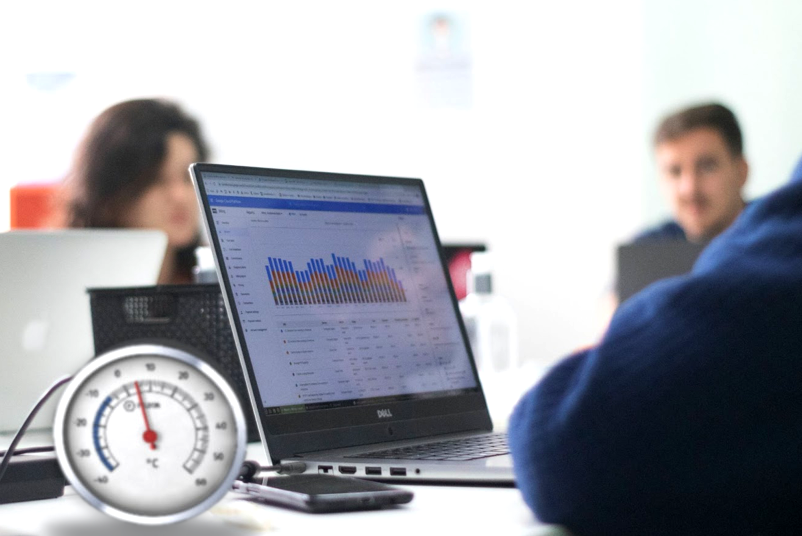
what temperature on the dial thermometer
5 °C
